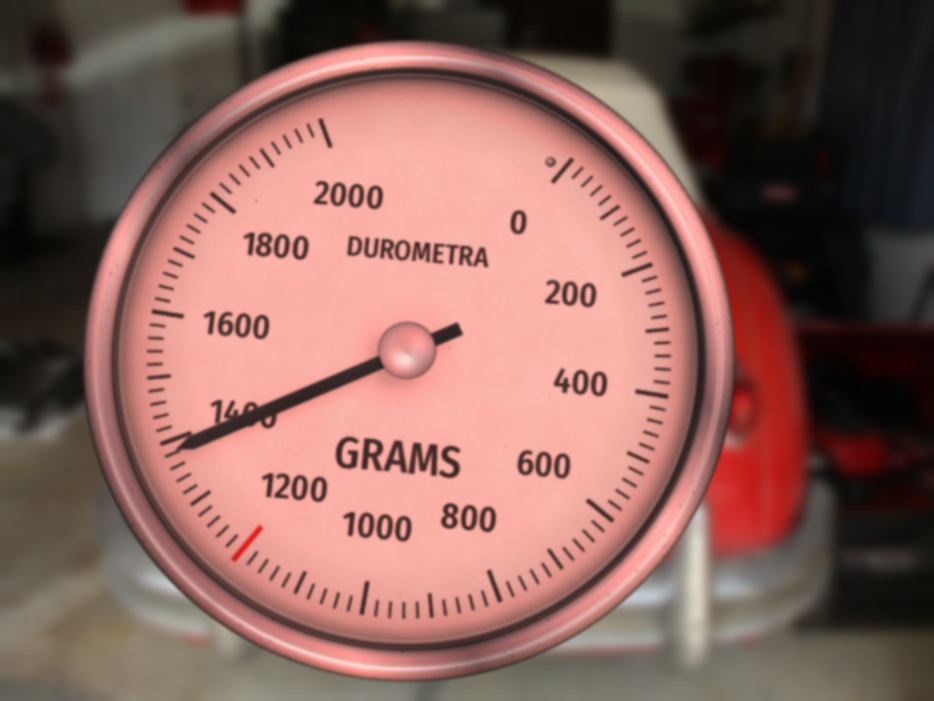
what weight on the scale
1380 g
